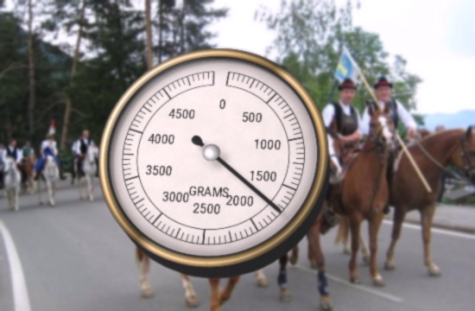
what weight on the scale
1750 g
